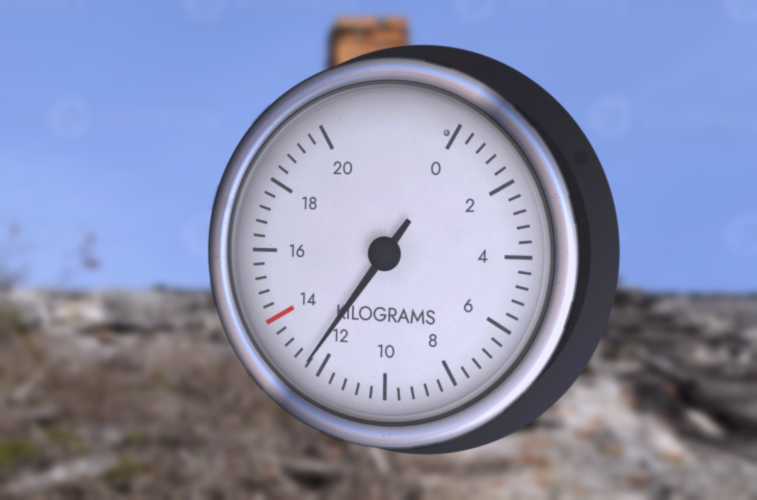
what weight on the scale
12.4 kg
